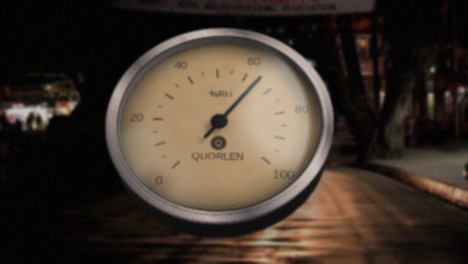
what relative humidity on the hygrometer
65 %
